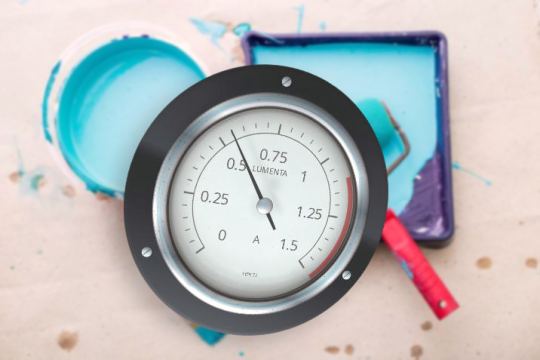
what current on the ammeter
0.55 A
